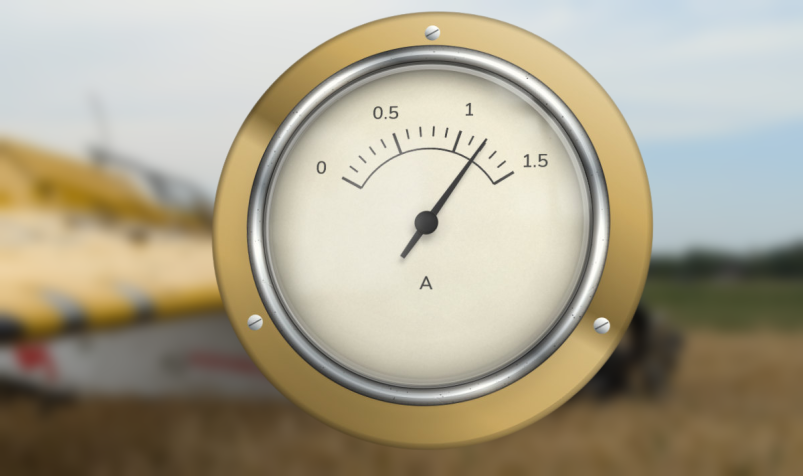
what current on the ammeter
1.2 A
